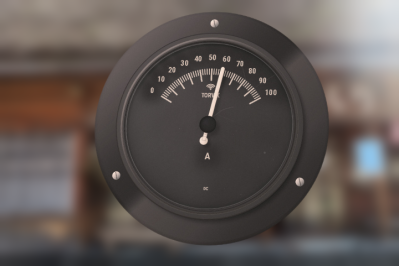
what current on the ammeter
60 A
